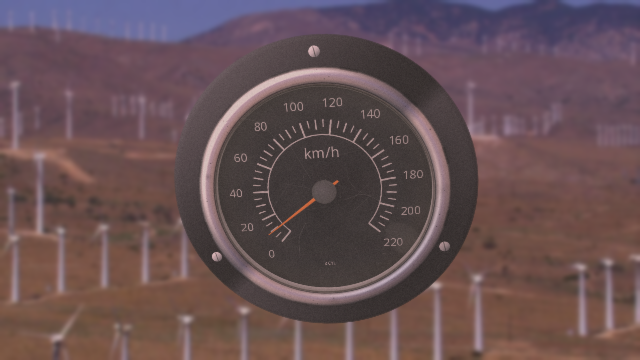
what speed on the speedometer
10 km/h
